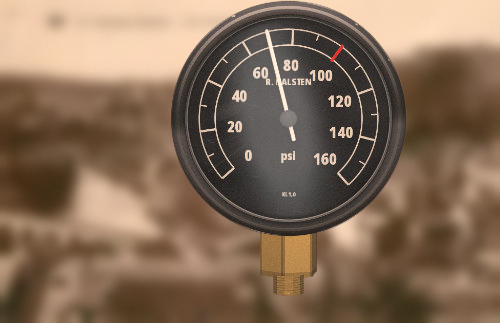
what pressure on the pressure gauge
70 psi
